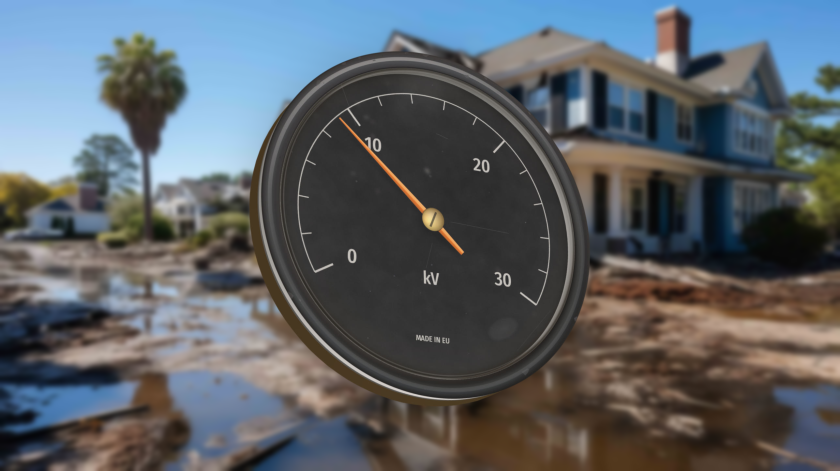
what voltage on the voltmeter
9 kV
